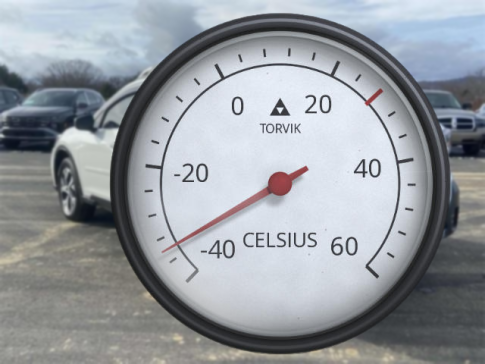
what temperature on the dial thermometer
-34 °C
